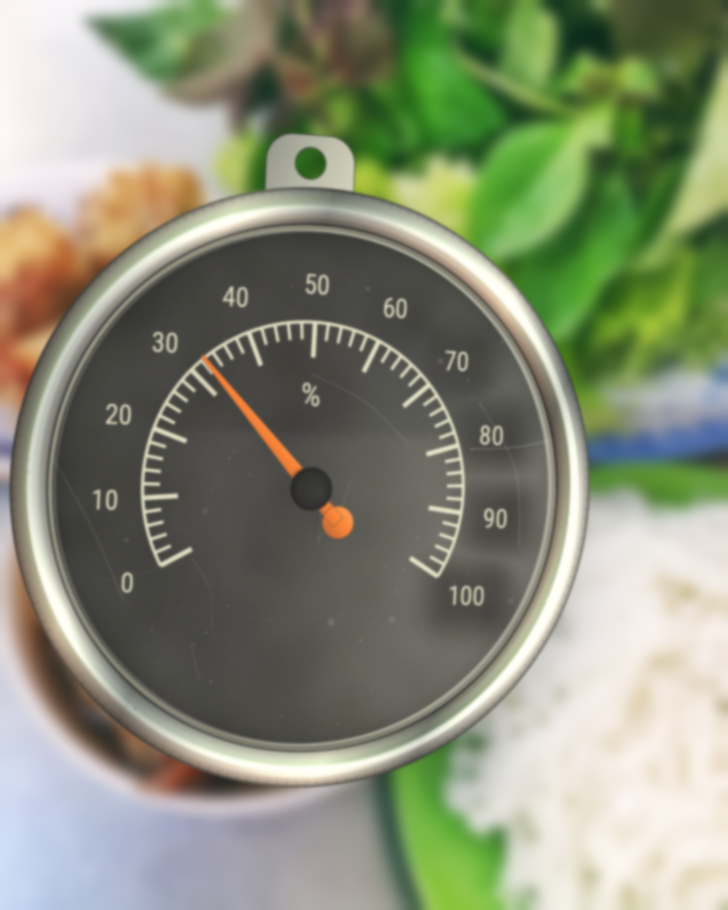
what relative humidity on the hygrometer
32 %
